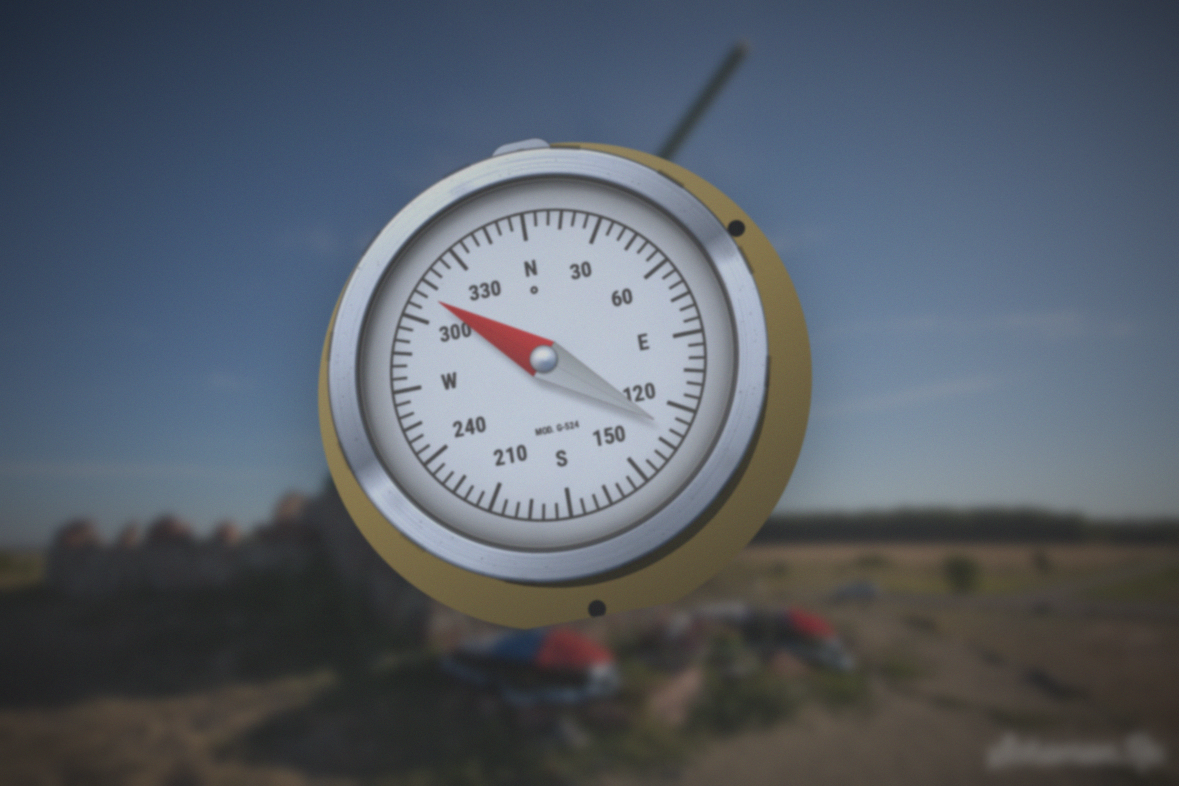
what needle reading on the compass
310 °
